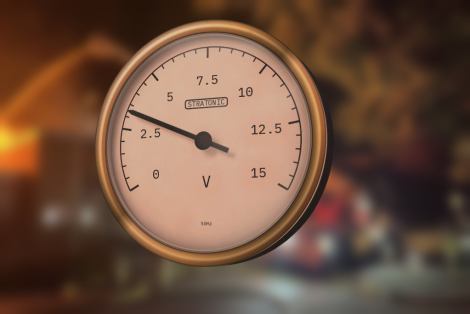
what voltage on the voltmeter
3.25 V
